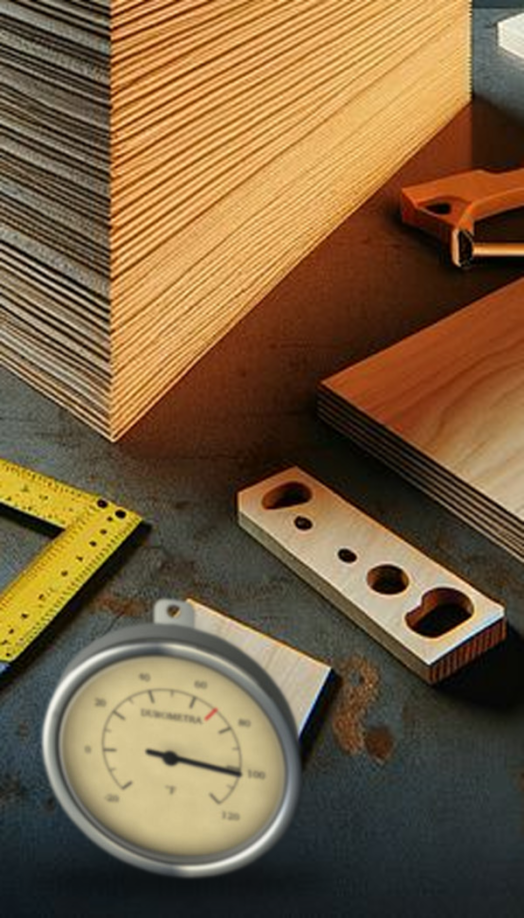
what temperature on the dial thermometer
100 °F
